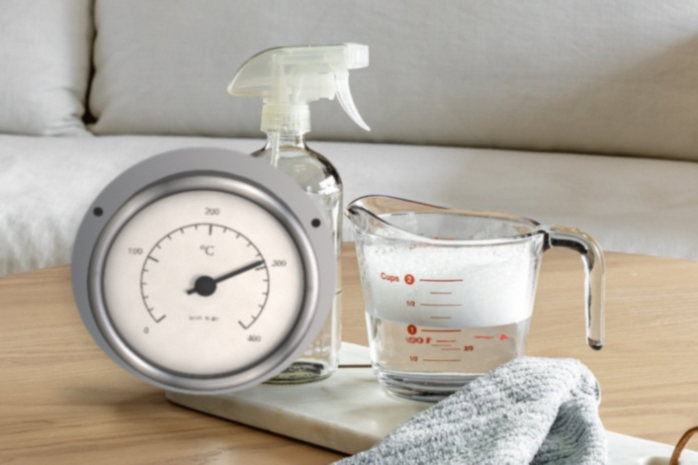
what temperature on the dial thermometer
290 °C
